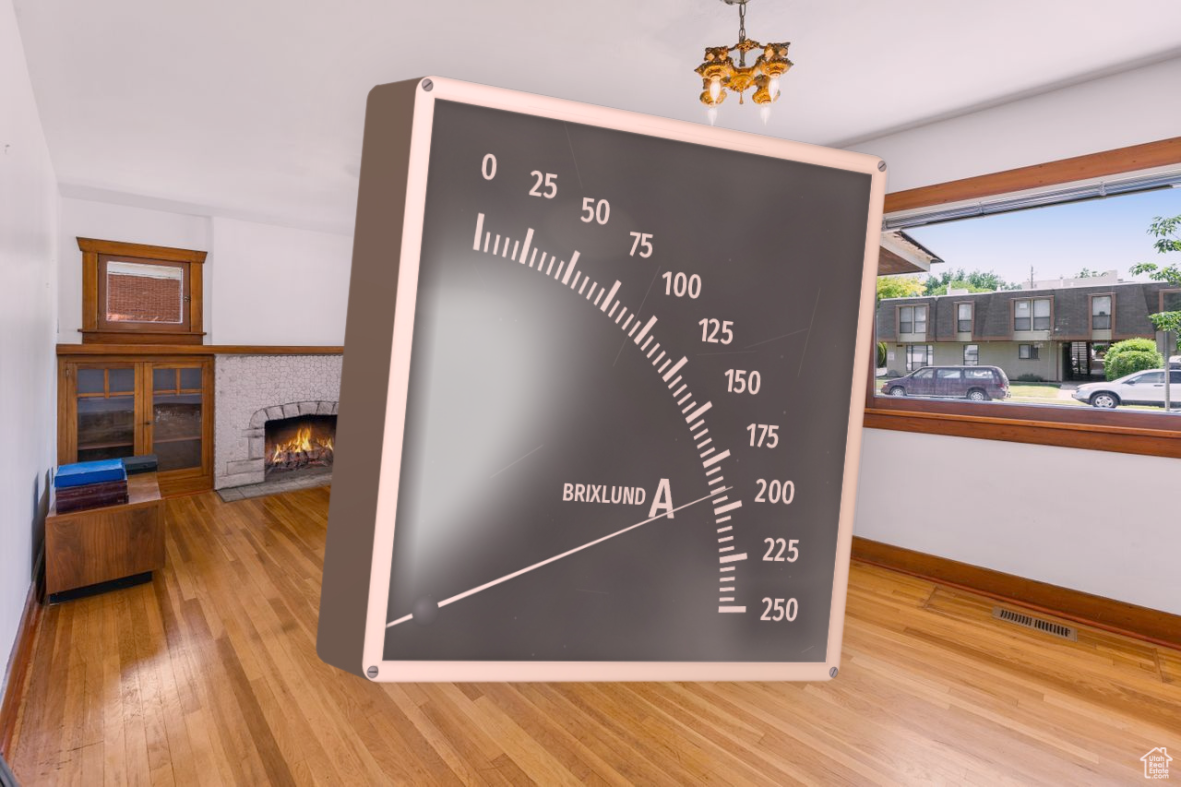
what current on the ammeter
190 A
